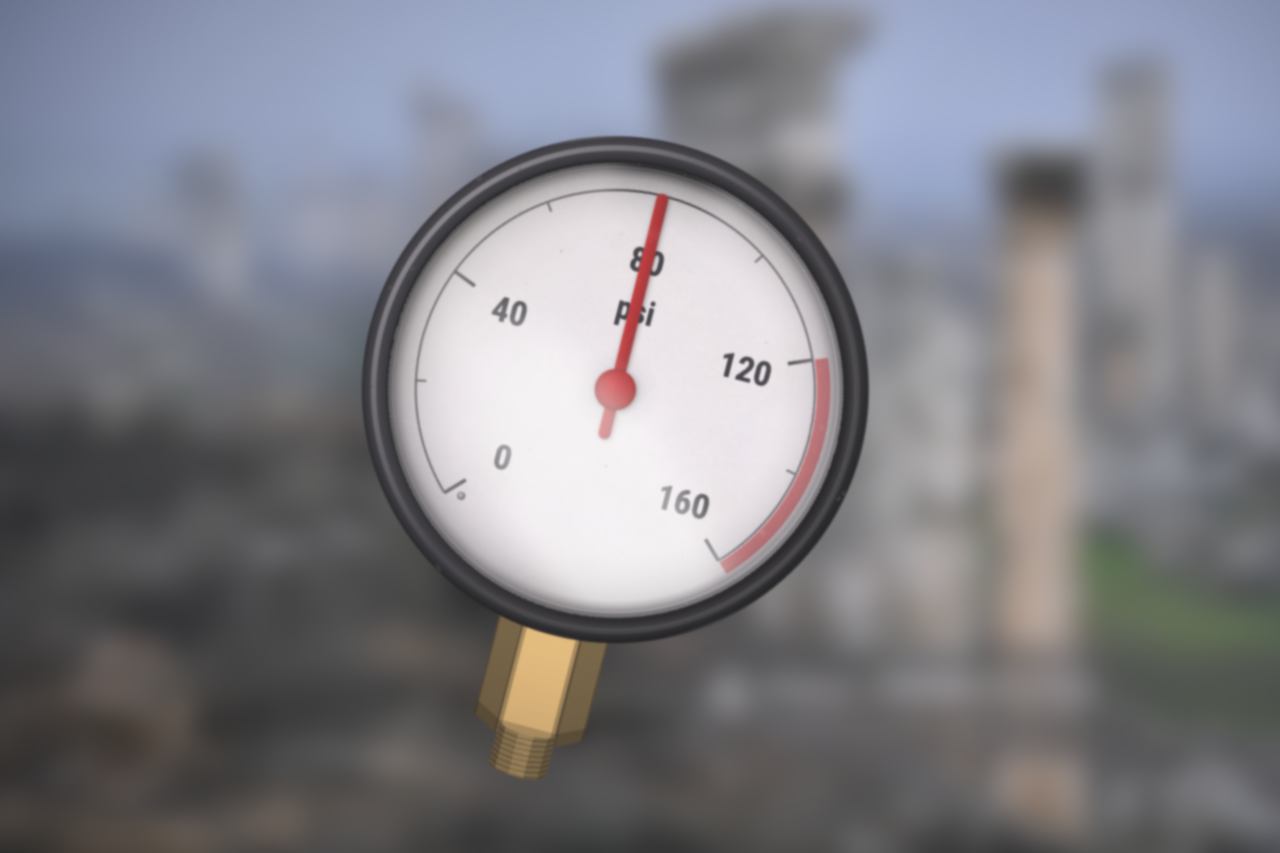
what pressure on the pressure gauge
80 psi
